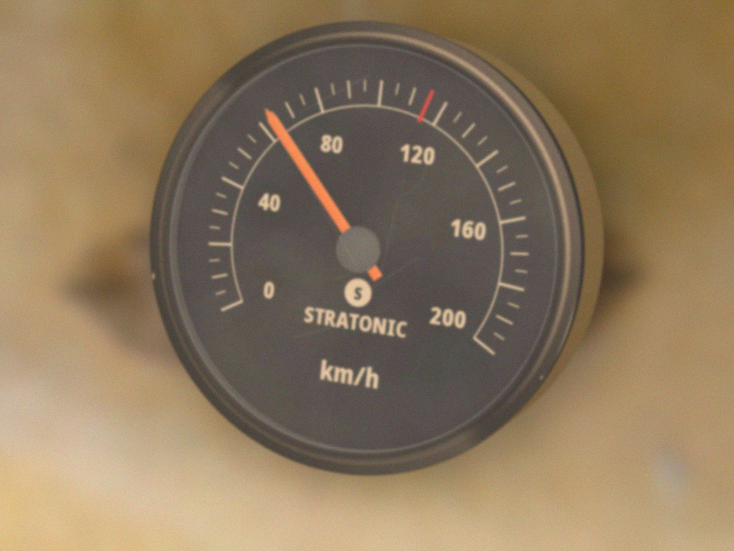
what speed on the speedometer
65 km/h
